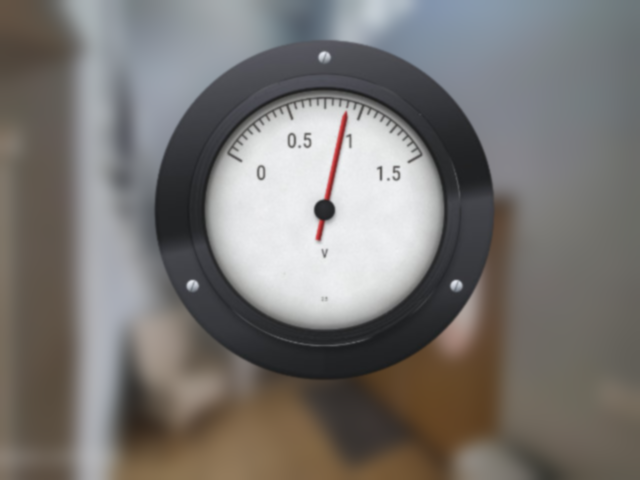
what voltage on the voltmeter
0.9 V
